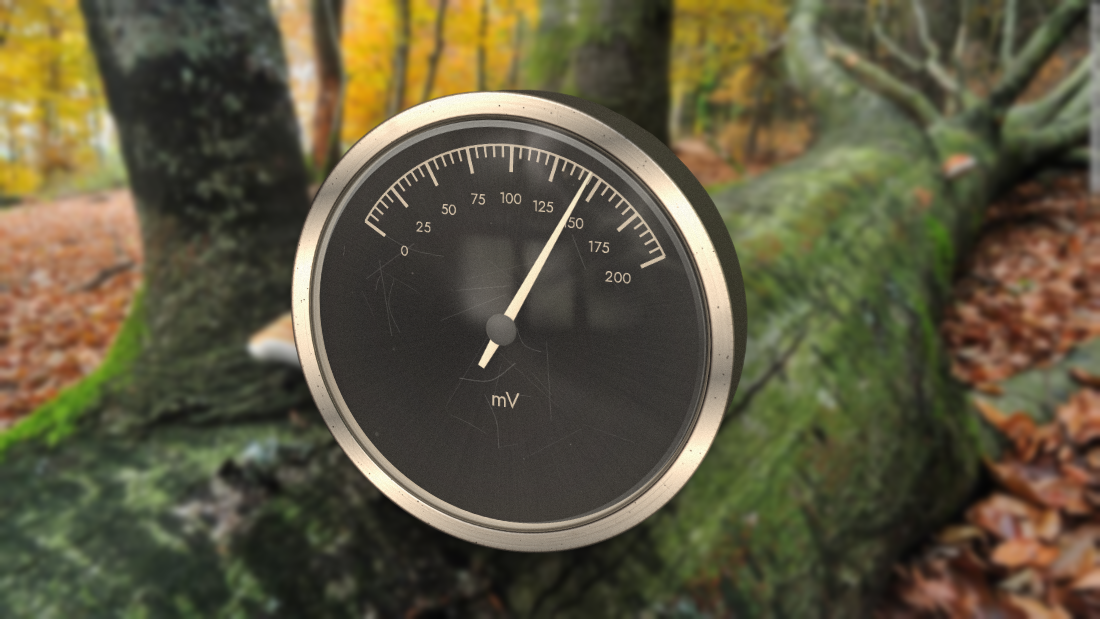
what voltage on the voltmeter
145 mV
